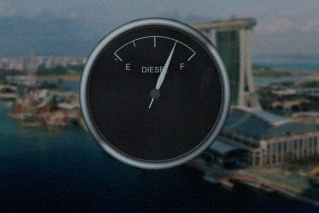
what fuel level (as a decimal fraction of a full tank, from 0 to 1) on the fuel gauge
0.75
